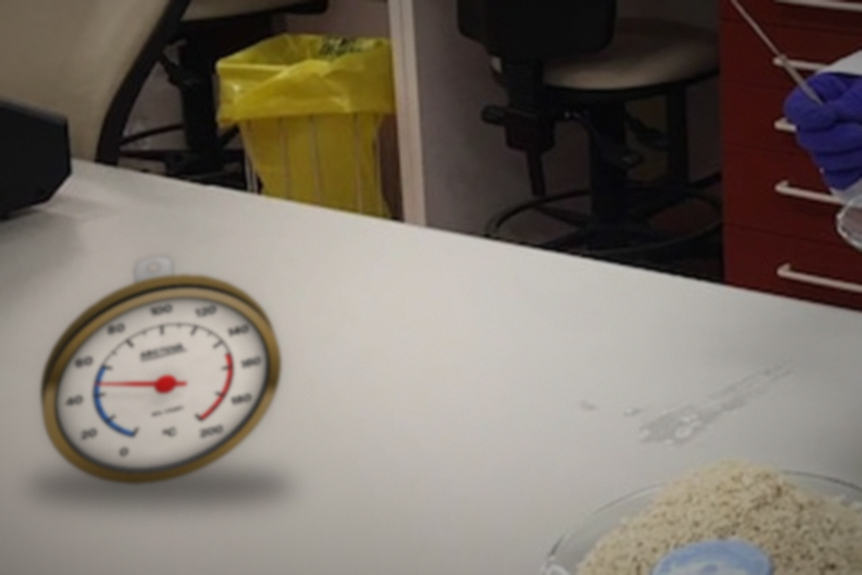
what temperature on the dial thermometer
50 °C
